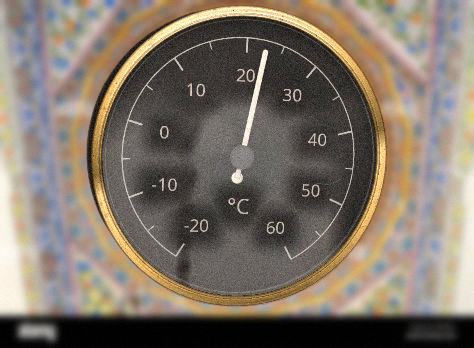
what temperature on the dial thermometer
22.5 °C
